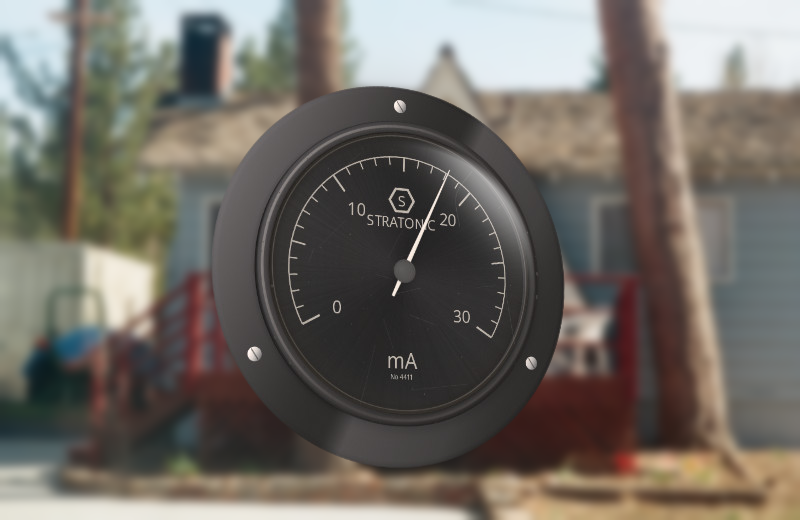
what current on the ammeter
18 mA
